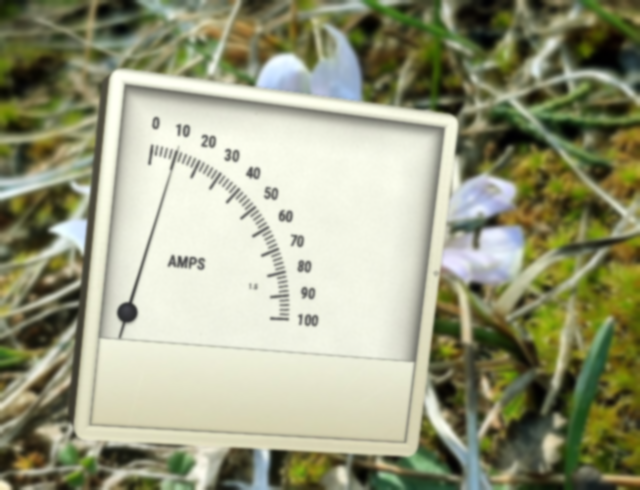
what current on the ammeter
10 A
